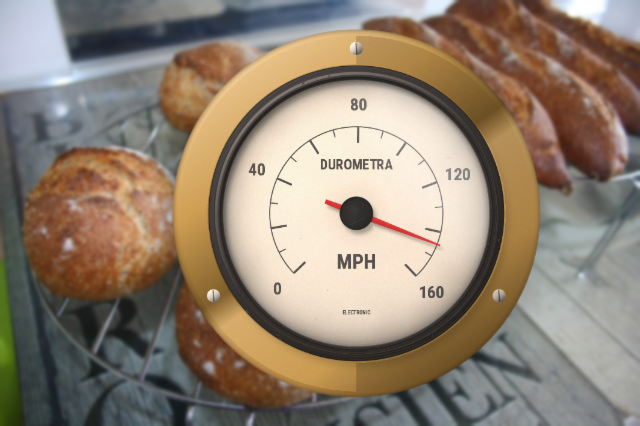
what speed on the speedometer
145 mph
